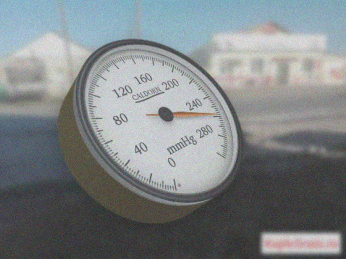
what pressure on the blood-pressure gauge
260 mmHg
